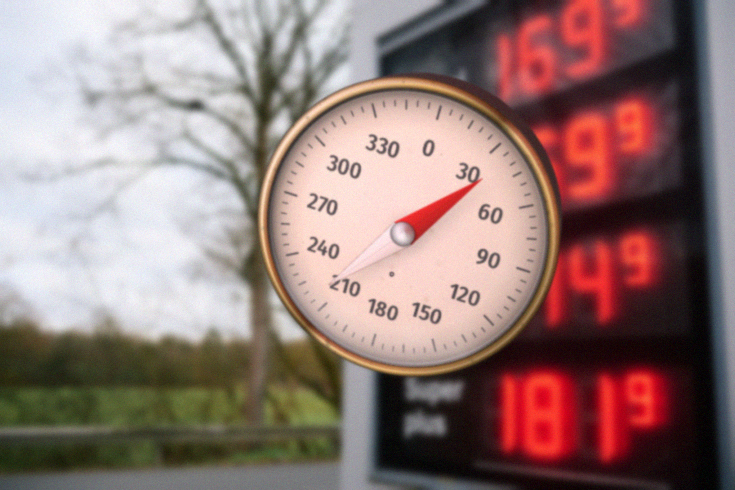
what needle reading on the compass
37.5 °
